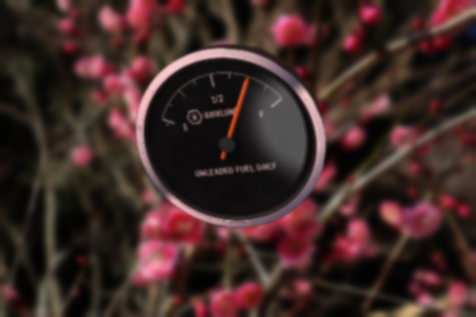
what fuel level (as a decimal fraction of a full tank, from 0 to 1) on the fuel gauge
0.75
